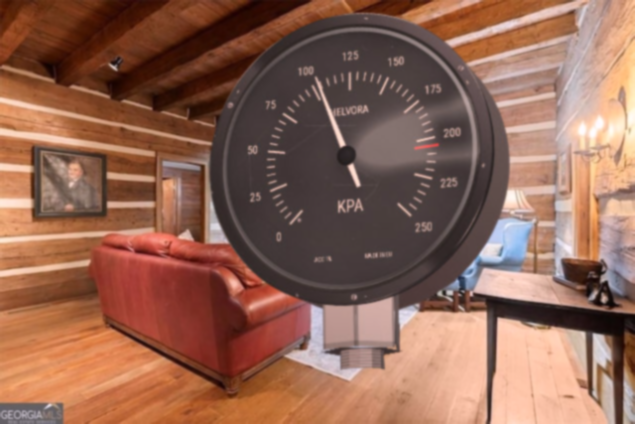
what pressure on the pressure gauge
105 kPa
